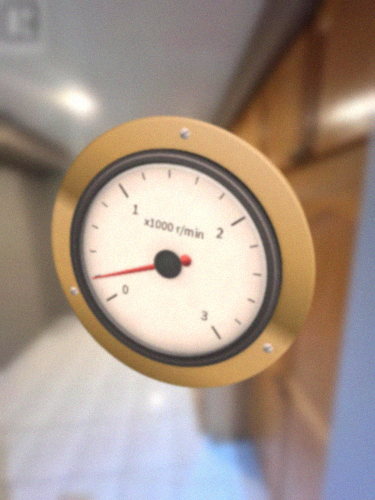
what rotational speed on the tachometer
200 rpm
